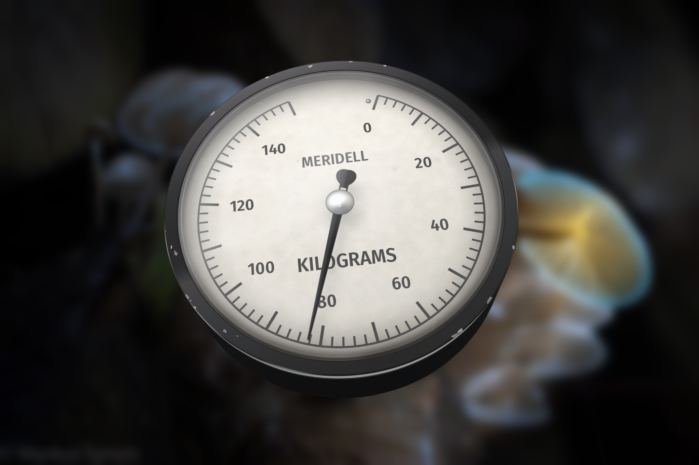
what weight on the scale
82 kg
